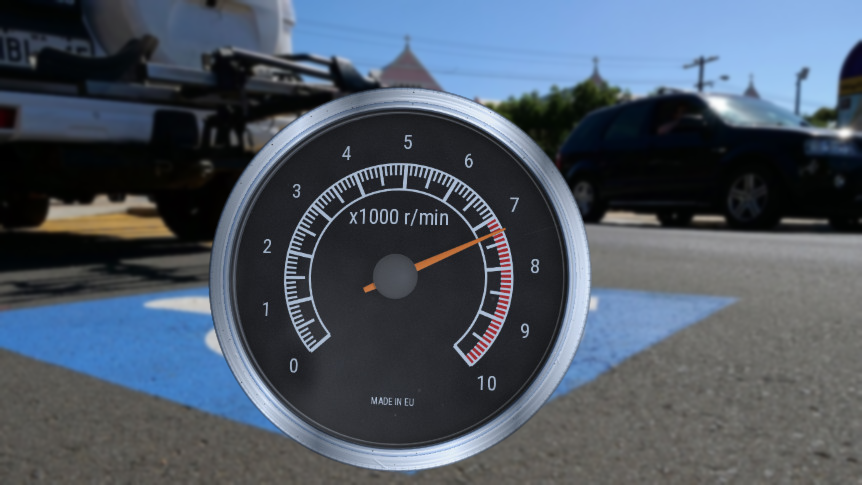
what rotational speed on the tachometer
7300 rpm
